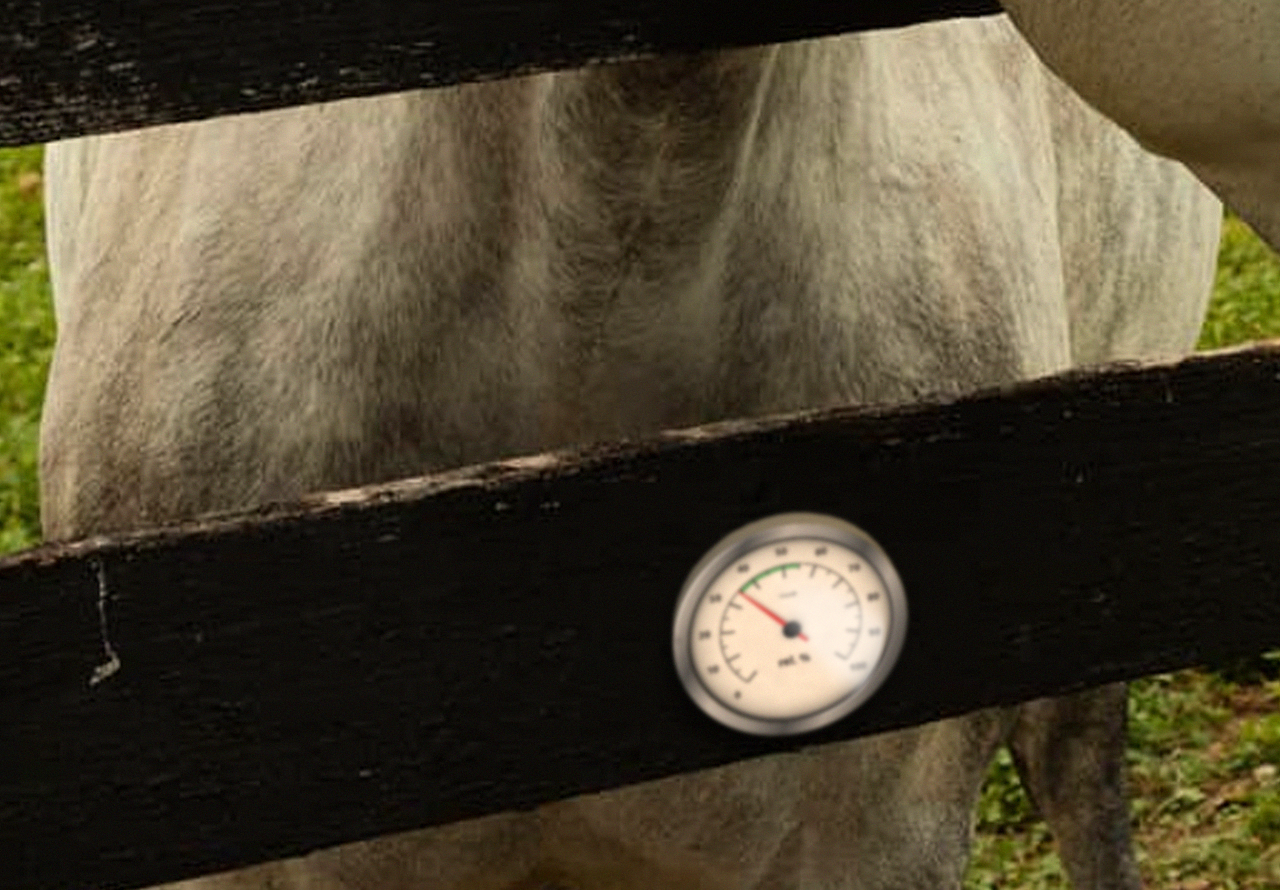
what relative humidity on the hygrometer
35 %
